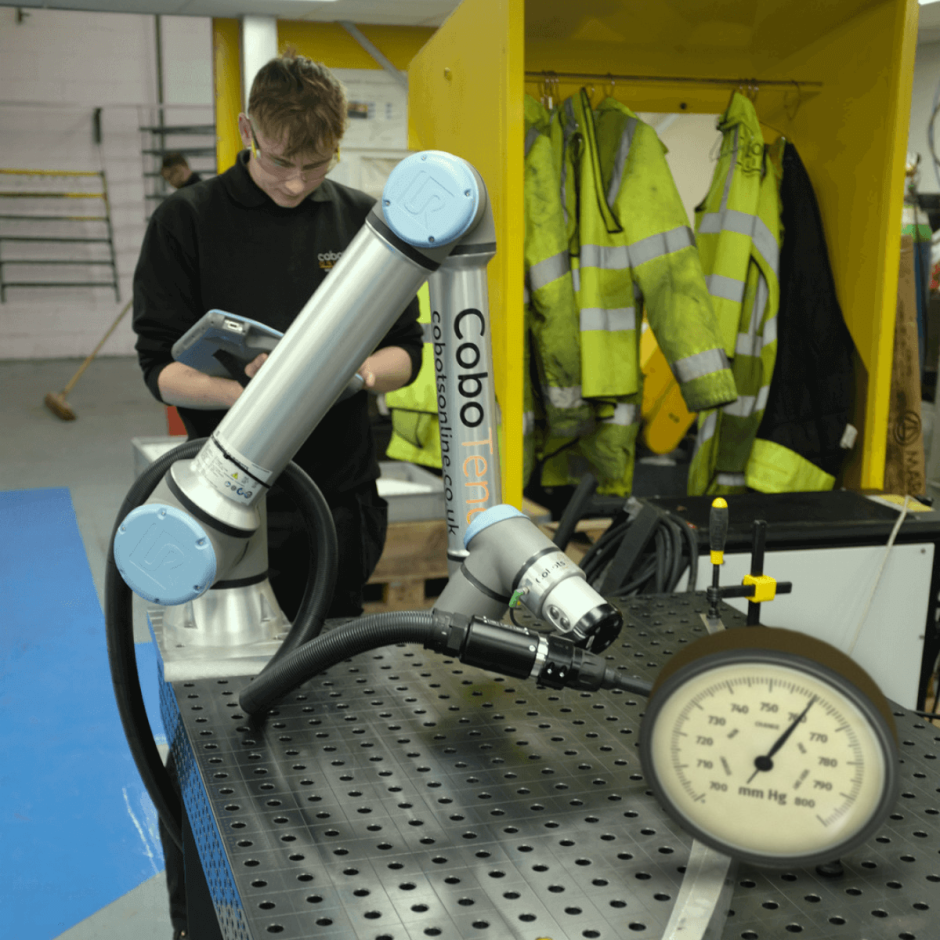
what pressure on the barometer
760 mmHg
